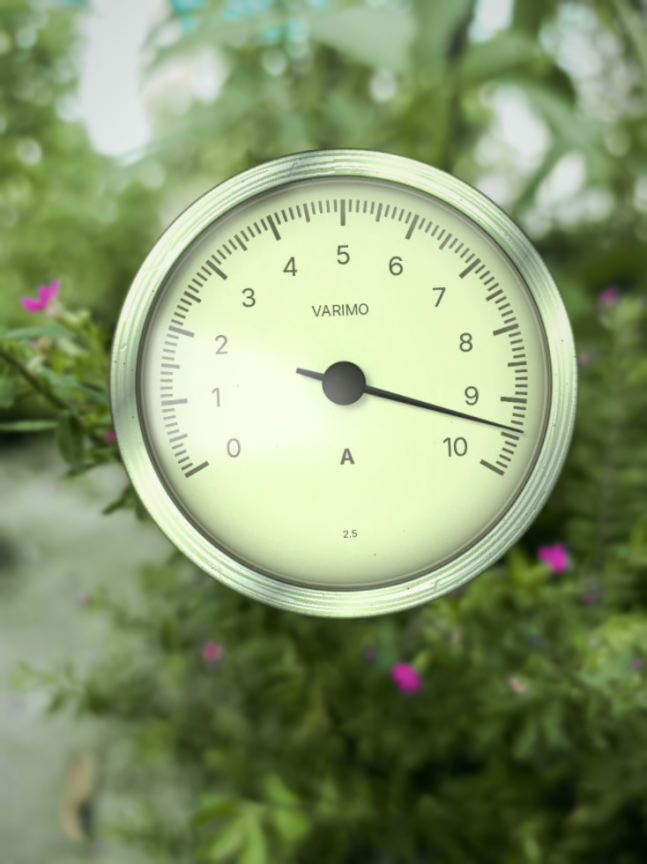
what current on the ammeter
9.4 A
